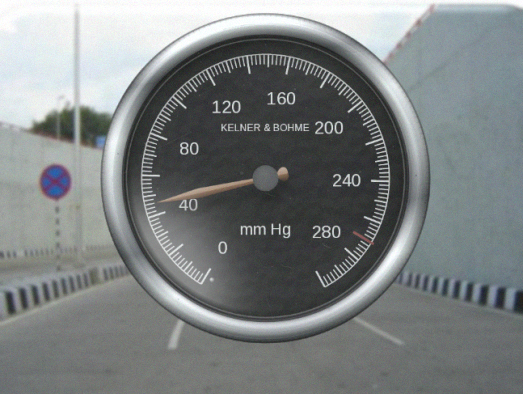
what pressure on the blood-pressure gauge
46 mmHg
